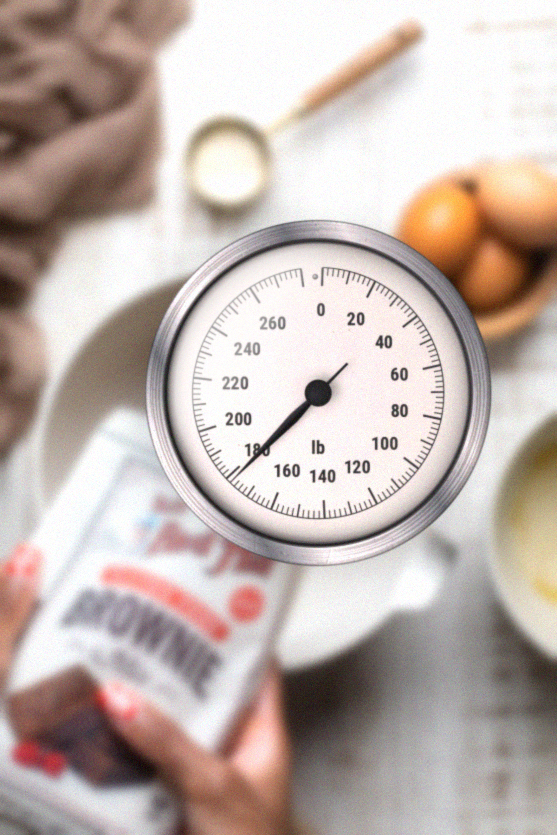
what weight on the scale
178 lb
